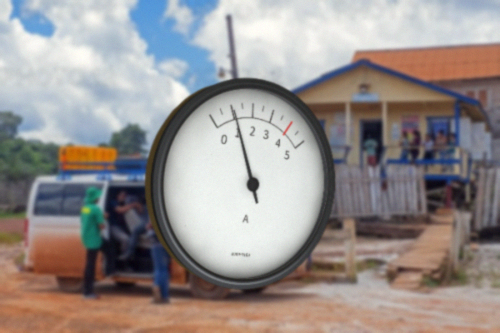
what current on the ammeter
1 A
